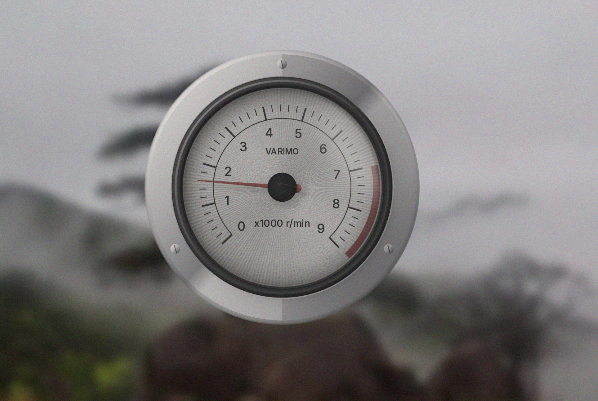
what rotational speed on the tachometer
1600 rpm
